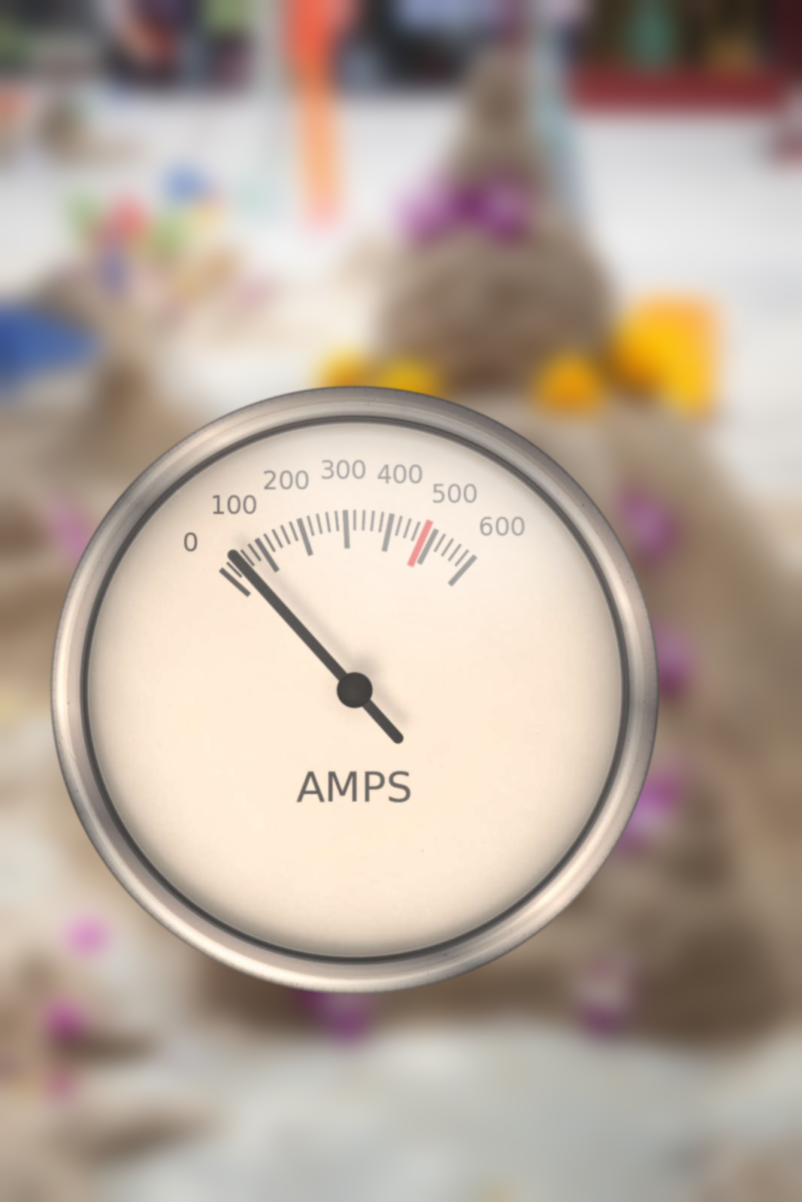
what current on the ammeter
40 A
